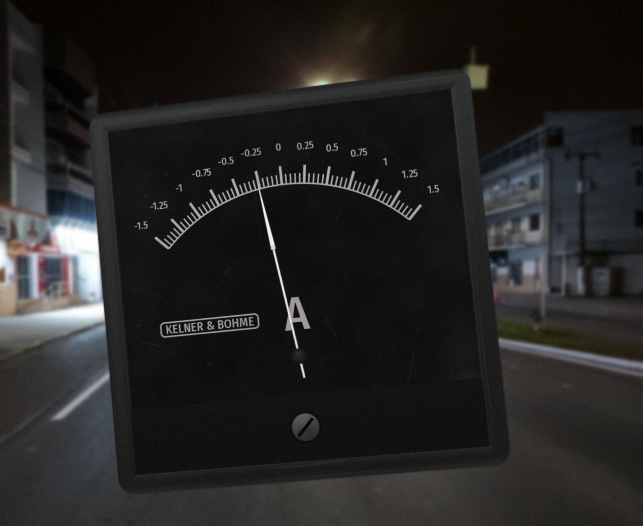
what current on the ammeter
-0.25 A
